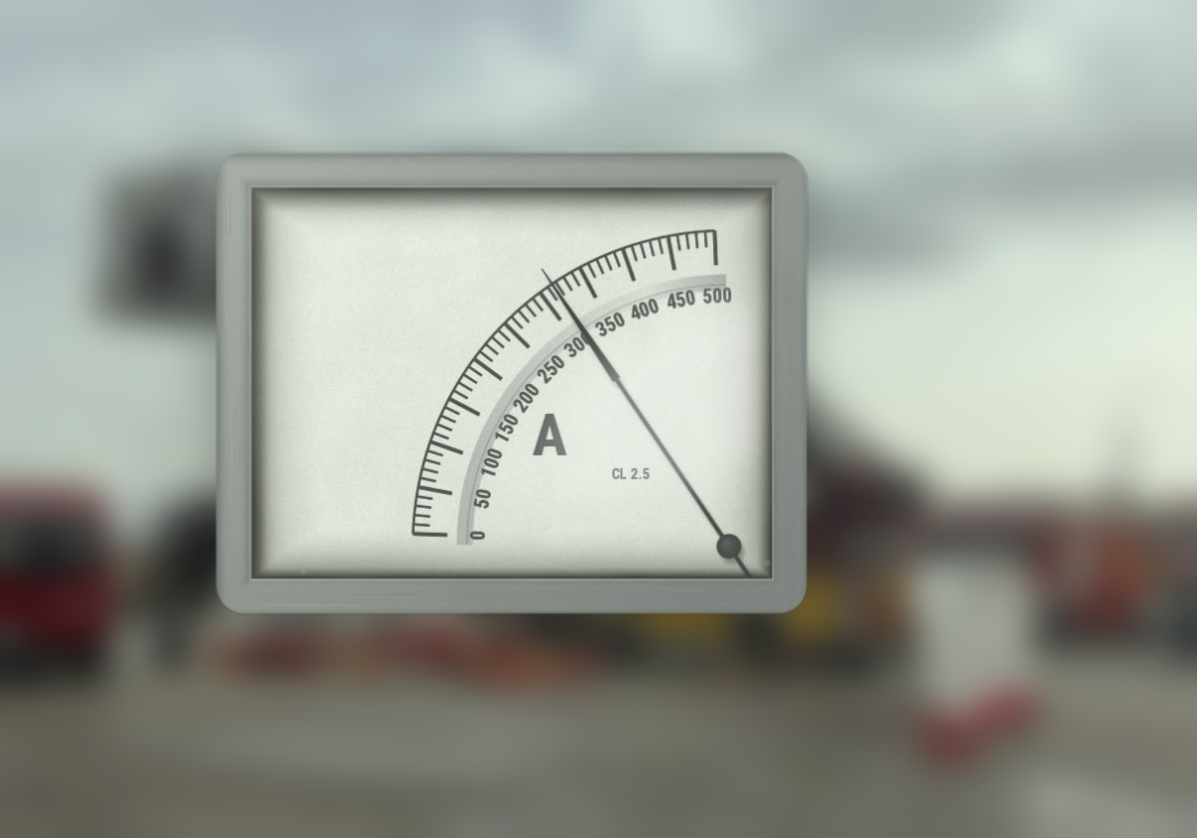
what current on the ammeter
315 A
